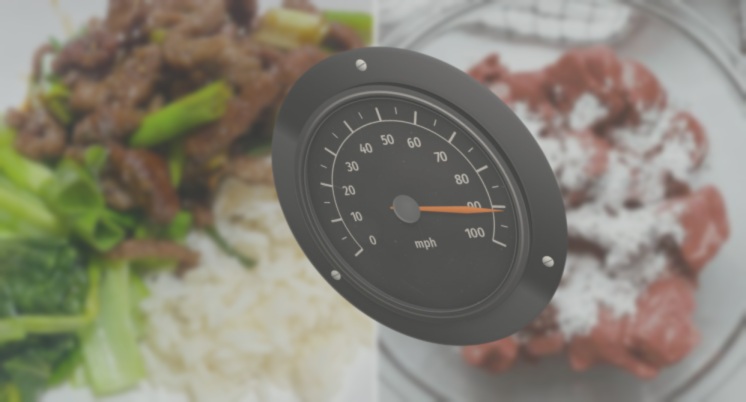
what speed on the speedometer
90 mph
